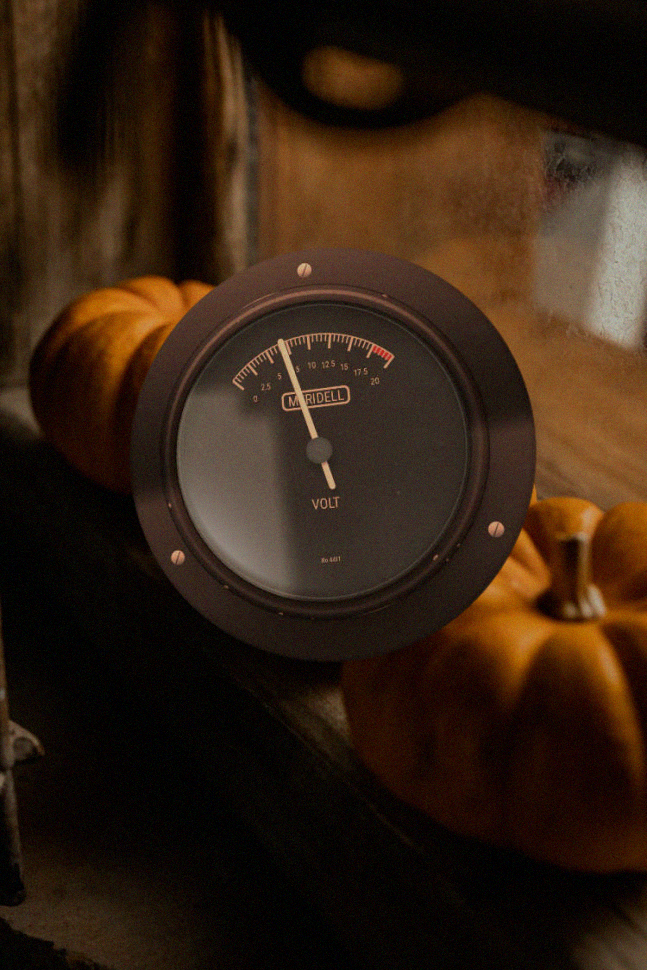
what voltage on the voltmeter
7 V
